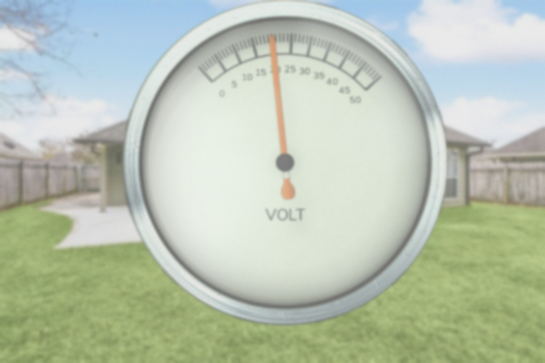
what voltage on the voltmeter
20 V
